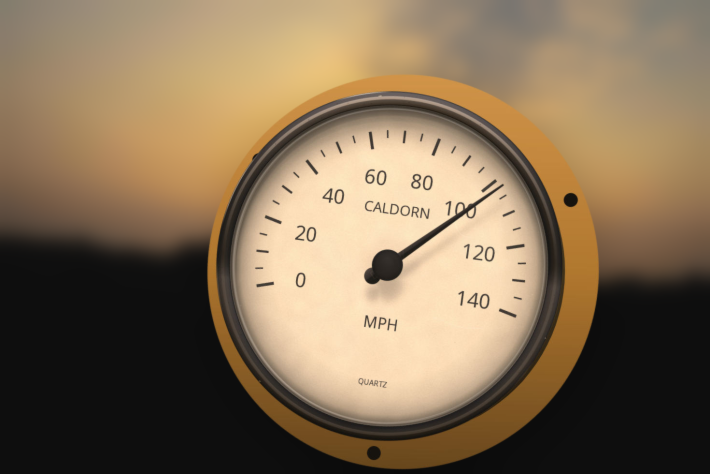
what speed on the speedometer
102.5 mph
